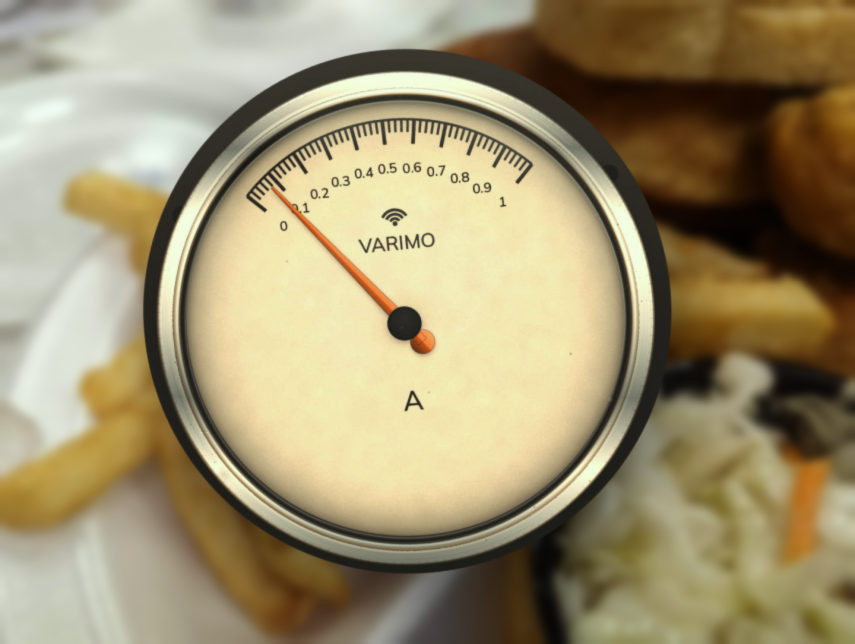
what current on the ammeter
0.08 A
